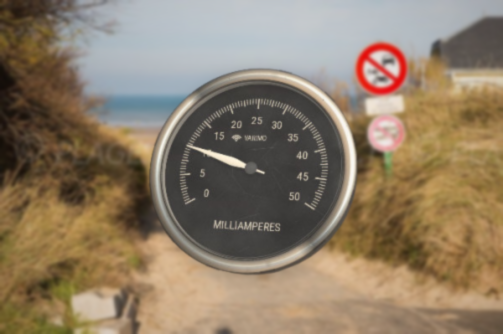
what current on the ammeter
10 mA
